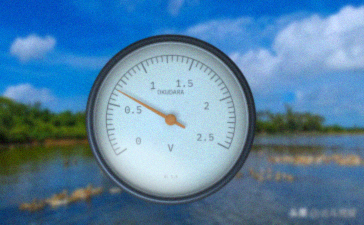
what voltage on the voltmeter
0.65 V
